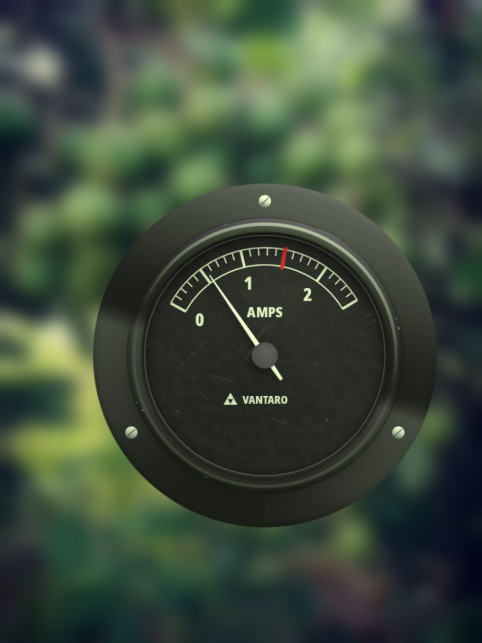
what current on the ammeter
0.55 A
